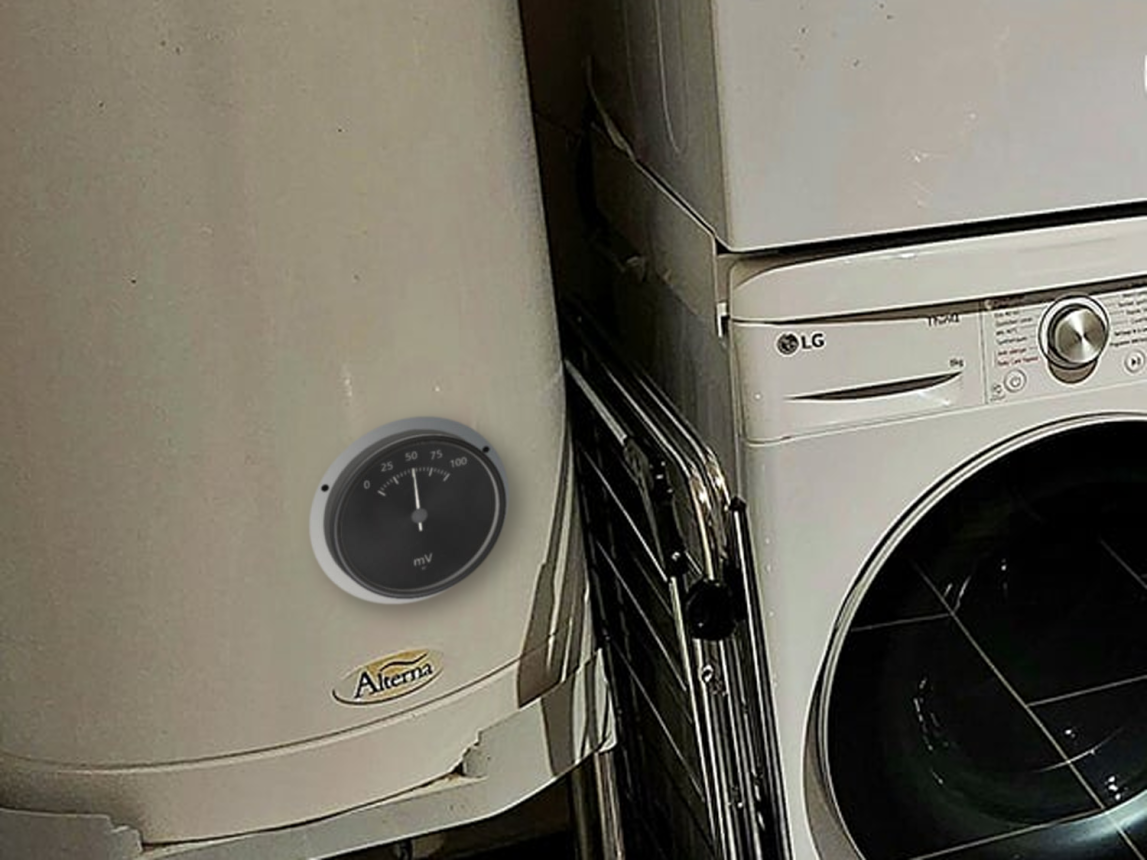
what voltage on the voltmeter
50 mV
